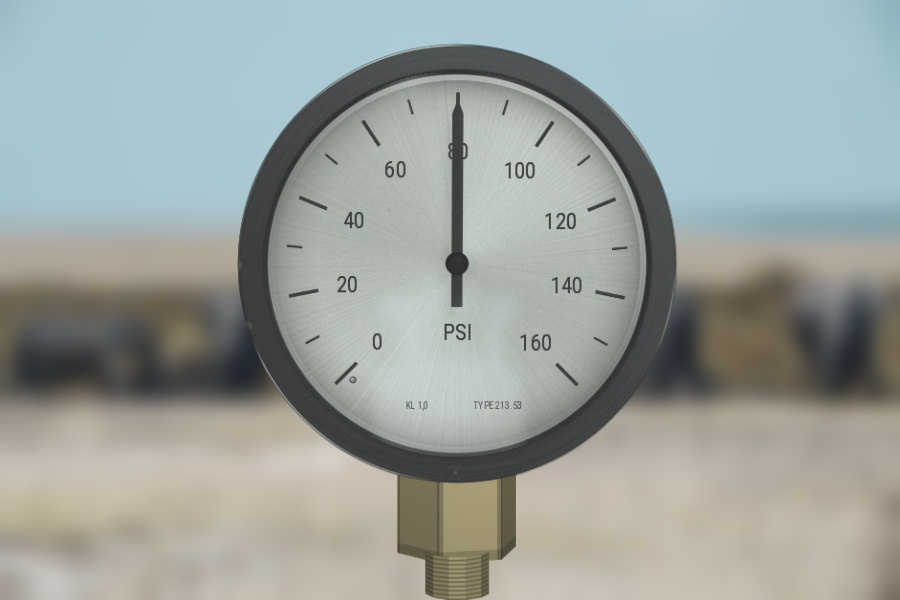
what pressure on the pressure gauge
80 psi
